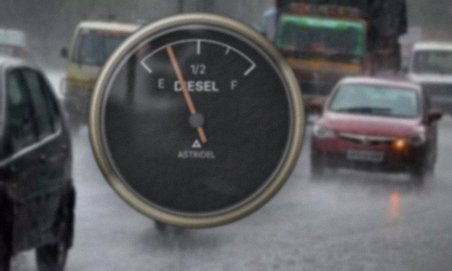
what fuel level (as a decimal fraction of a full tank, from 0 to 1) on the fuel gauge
0.25
